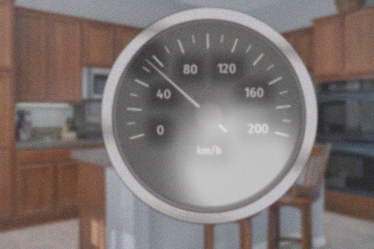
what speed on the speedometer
55 km/h
